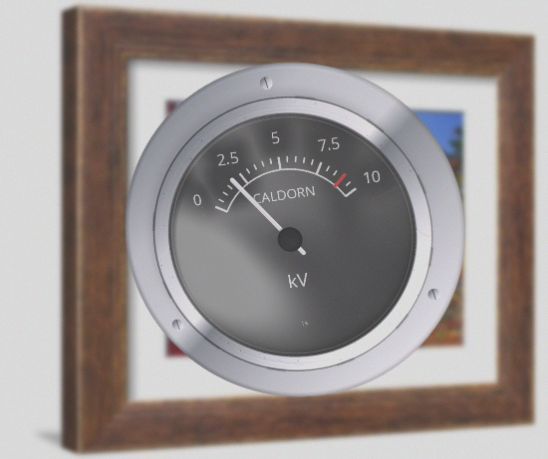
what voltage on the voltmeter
2 kV
